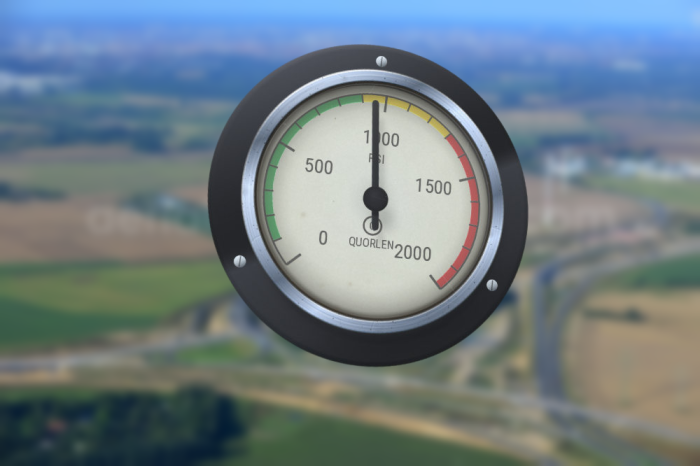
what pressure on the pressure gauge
950 psi
